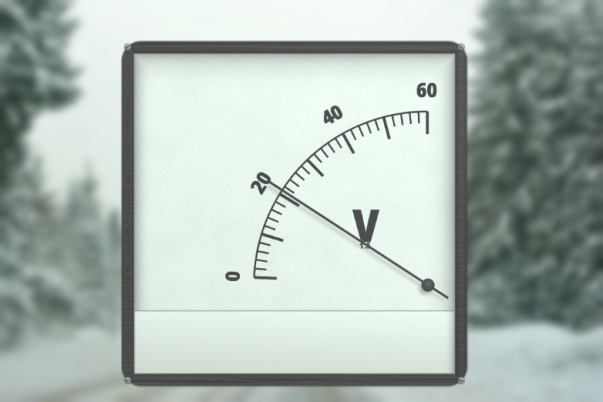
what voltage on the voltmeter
21 V
